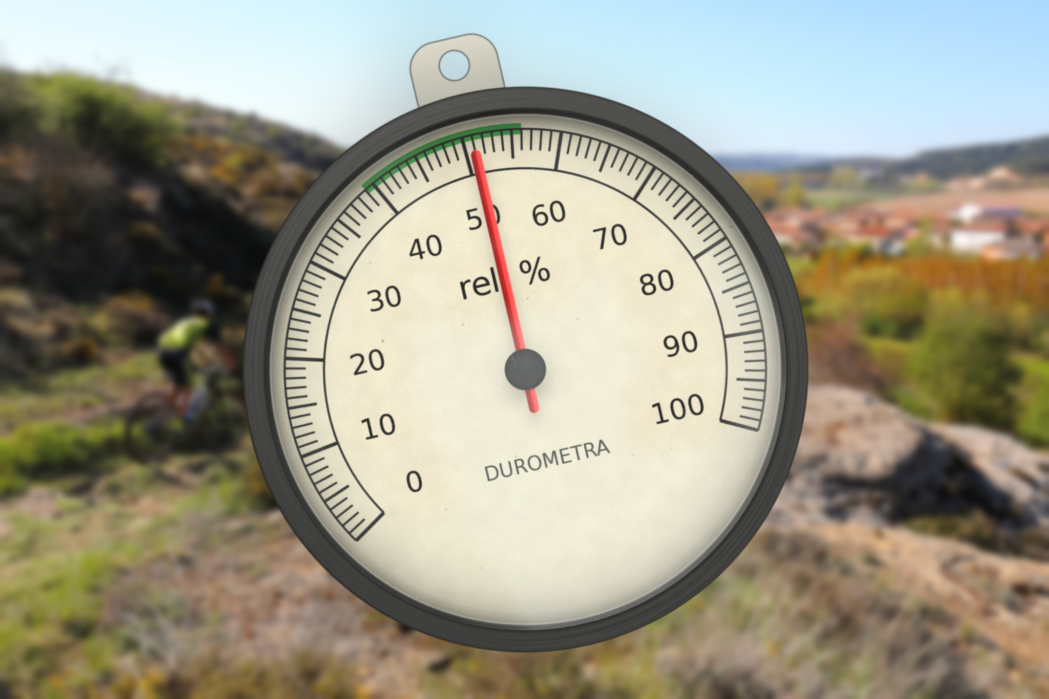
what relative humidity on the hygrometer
51 %
